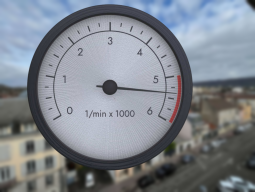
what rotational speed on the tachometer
5375 rpm
